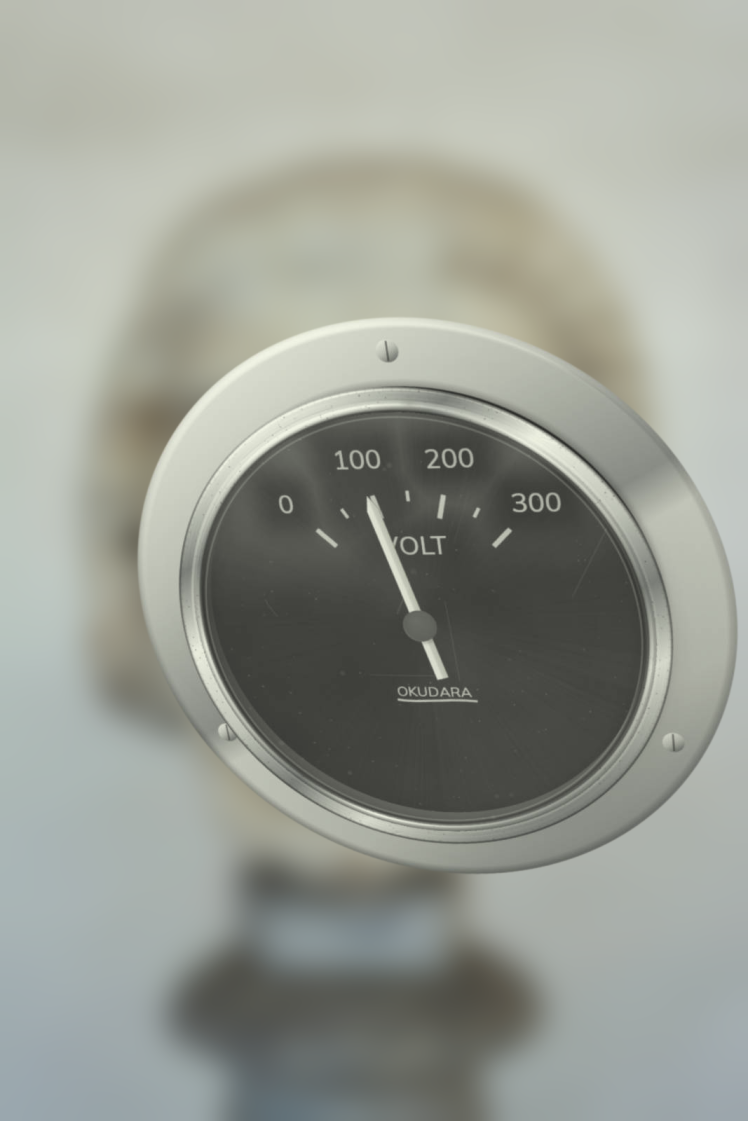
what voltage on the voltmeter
100 V
